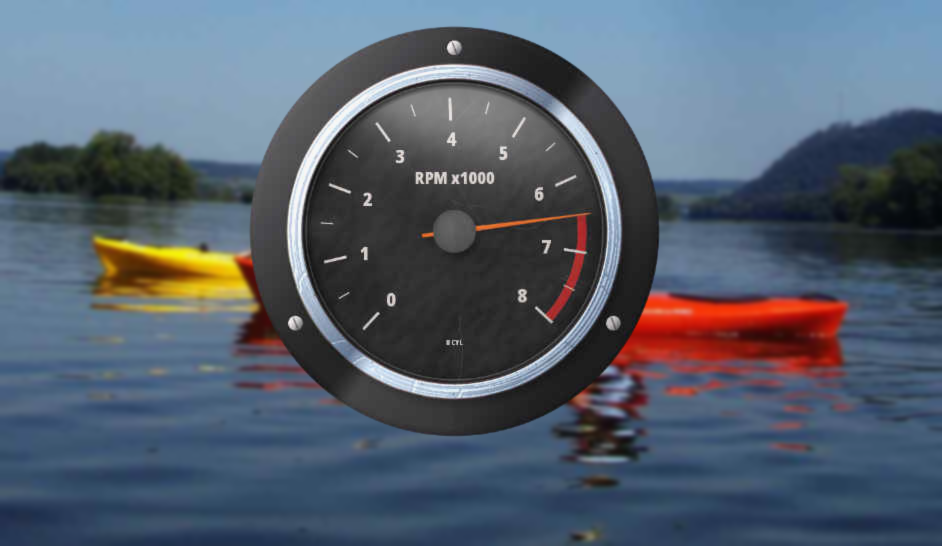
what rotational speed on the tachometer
6500 rpm
